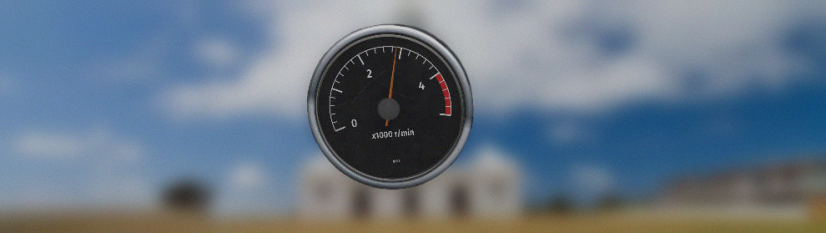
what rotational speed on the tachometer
2900 rpm
